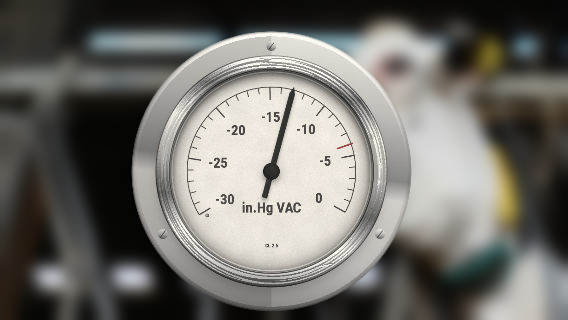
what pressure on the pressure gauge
-13 inHg
